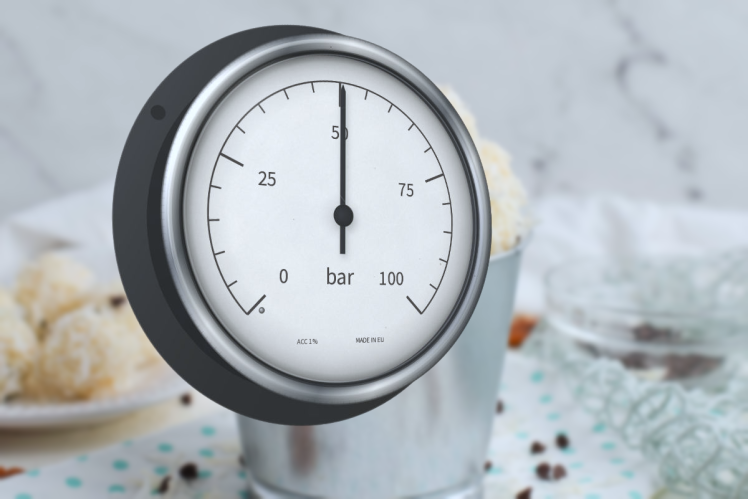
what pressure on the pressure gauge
50 bar
